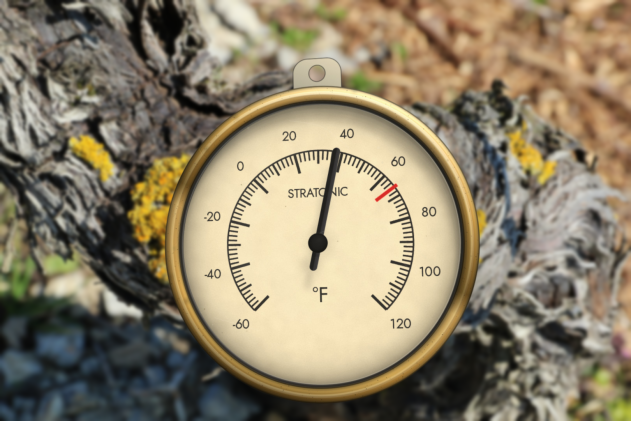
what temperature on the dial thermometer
38 °F
